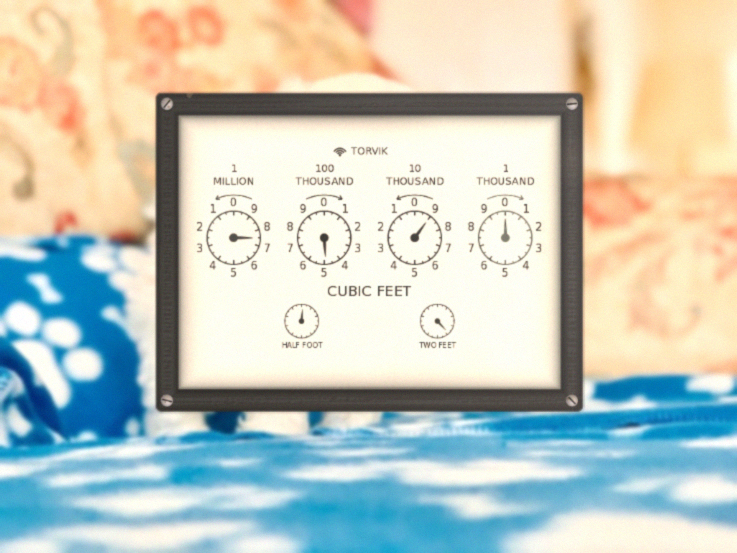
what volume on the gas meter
749000 ft³
